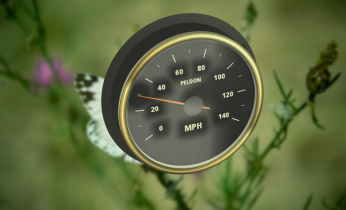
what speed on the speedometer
30 mph
